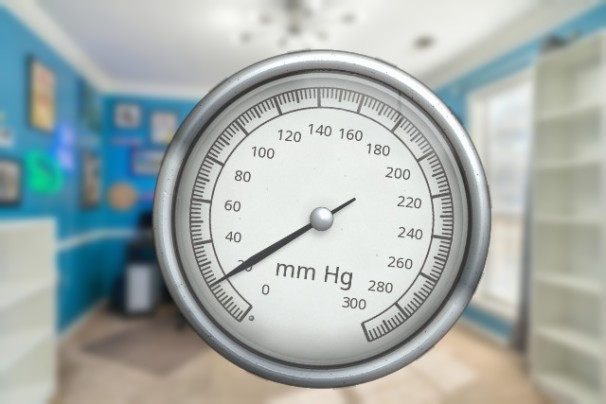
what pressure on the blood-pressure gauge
20 mmHg
